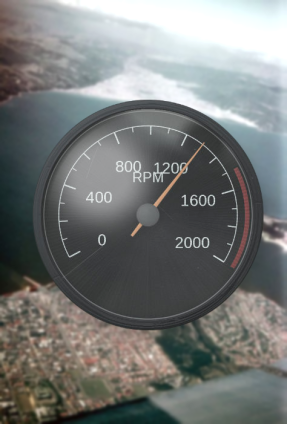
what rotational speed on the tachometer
1300 rpm
